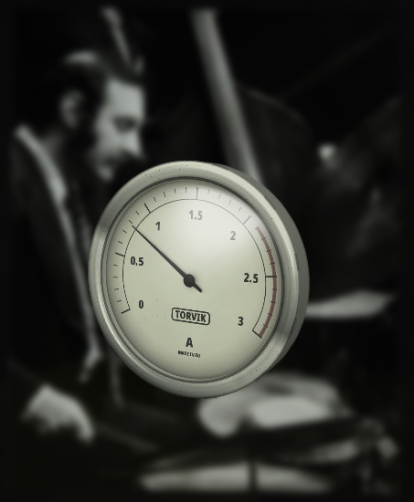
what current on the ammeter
0.8 A
